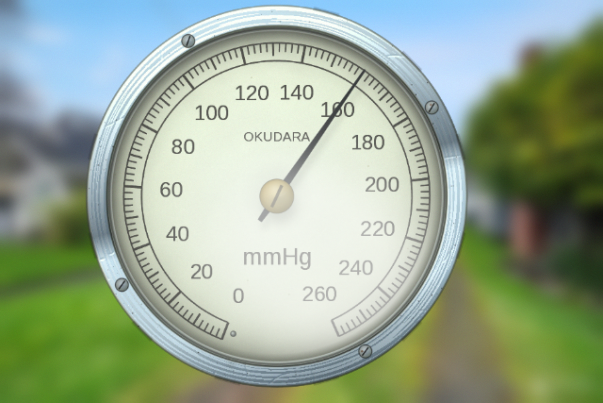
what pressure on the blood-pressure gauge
160 mmHg
